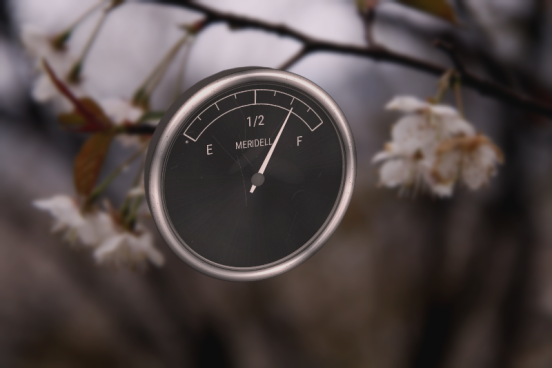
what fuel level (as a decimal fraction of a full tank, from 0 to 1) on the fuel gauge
0.75
